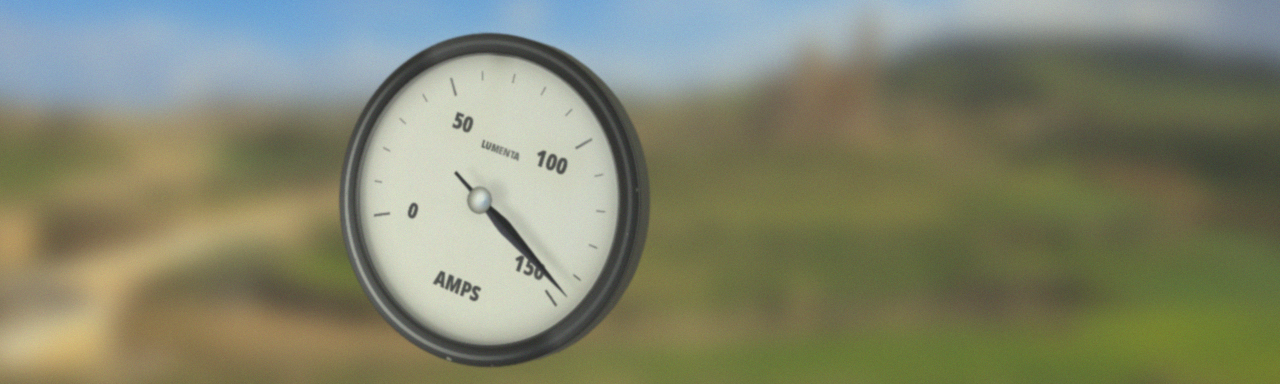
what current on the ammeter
145 A
